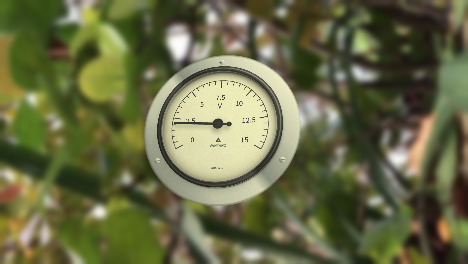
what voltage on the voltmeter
2 V
